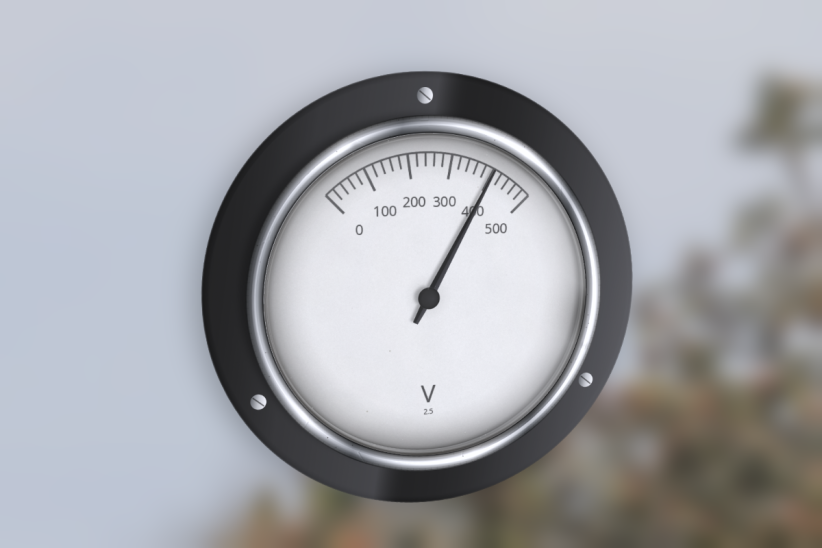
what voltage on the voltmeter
400 V
